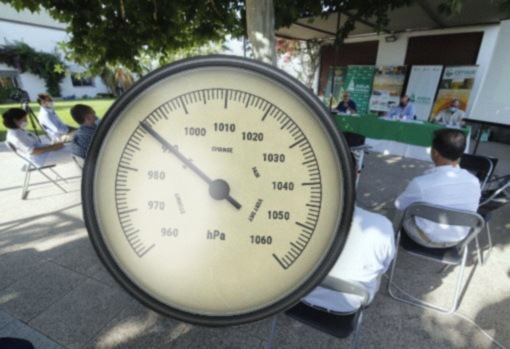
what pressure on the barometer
990 hPa
